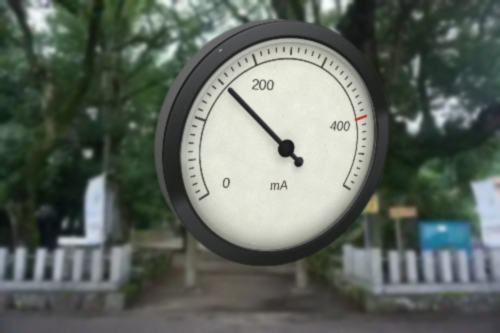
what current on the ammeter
150 mA
